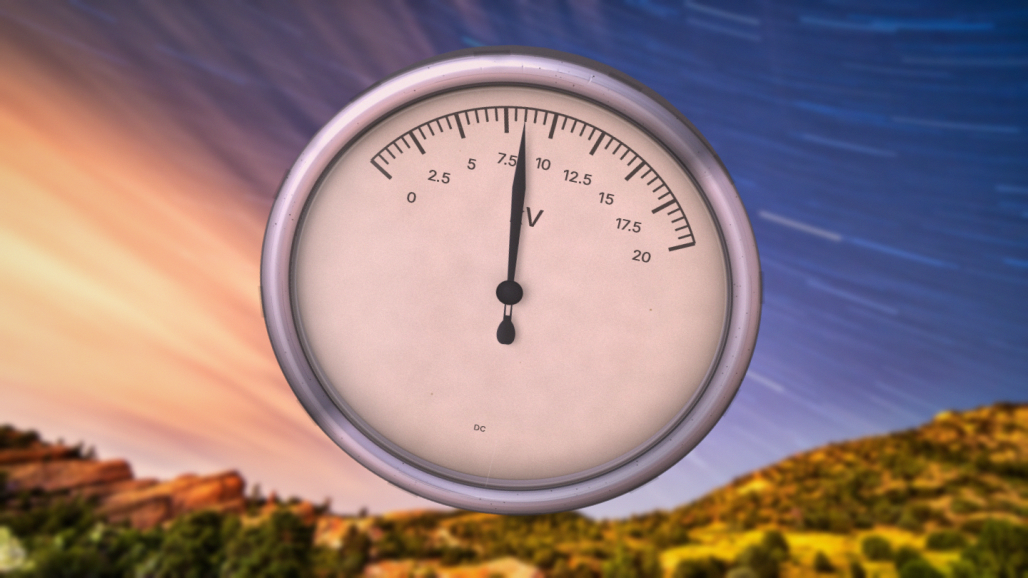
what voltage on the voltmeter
8.5 kV
